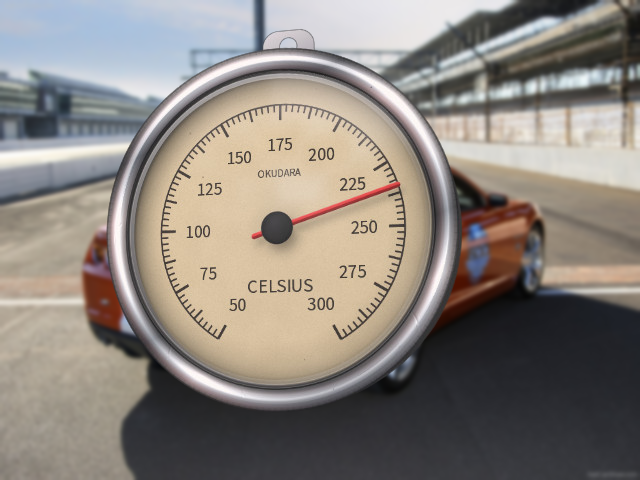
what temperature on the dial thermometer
235 °C
